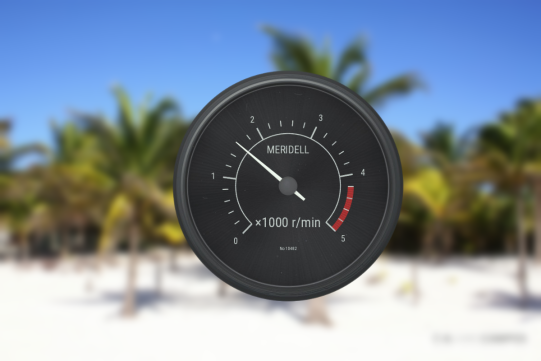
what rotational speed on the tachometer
1600 rpm
